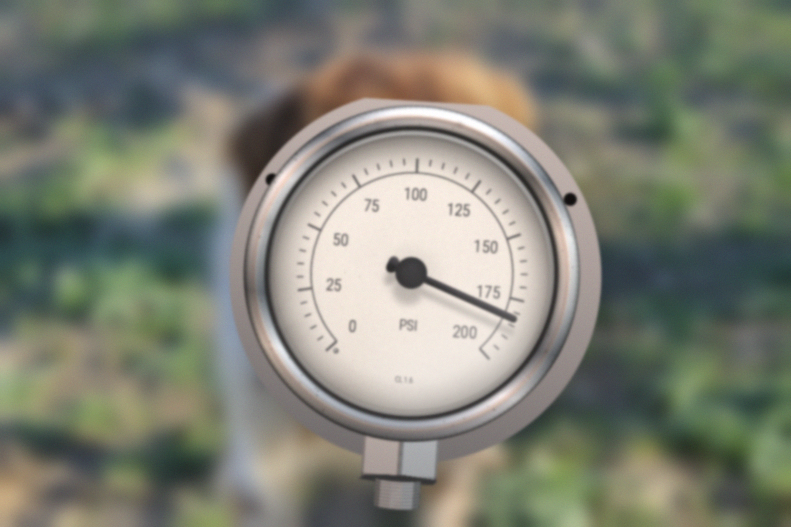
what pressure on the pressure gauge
182.5 psi
